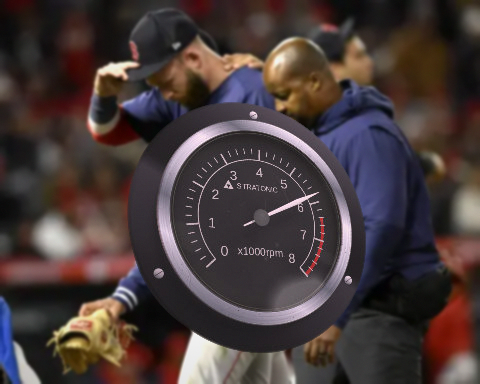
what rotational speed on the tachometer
5800 rpm
